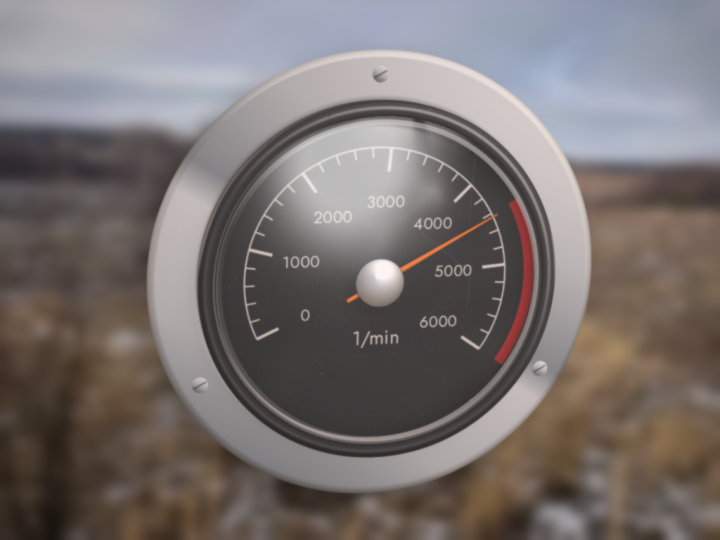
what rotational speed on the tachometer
4400 rpm
